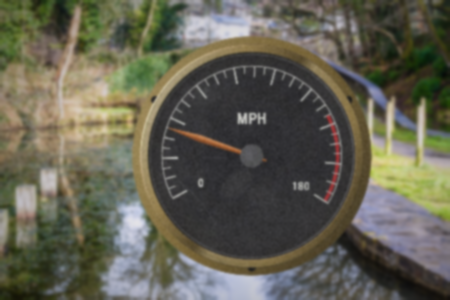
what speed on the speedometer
35 mph
